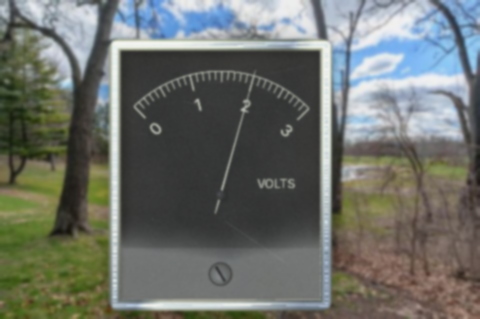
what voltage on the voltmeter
2 V
